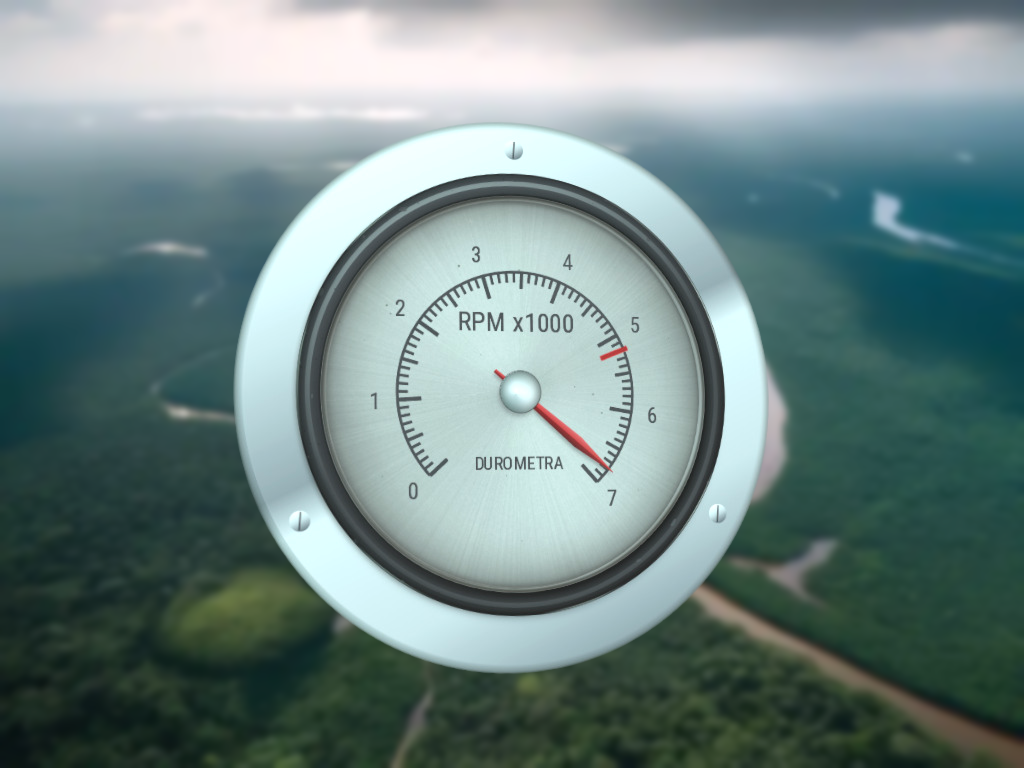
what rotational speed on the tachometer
6800 rpm
